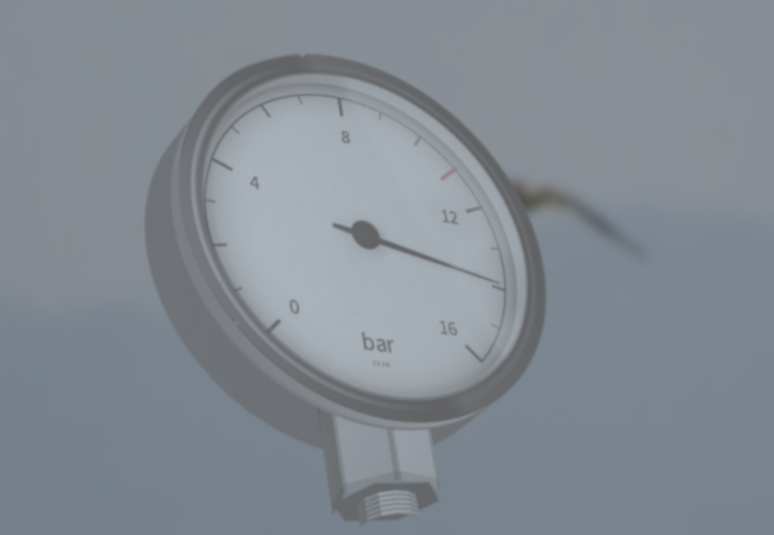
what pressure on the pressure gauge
14 bar
